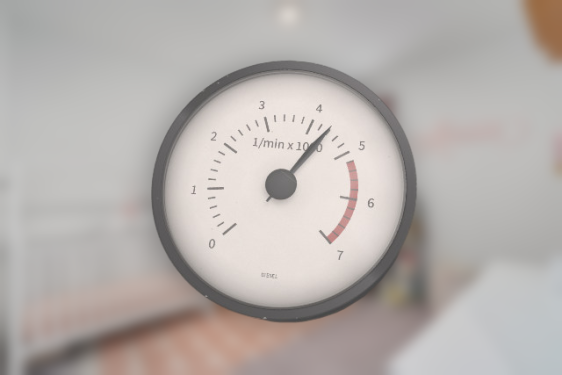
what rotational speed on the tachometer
4400 rpm
